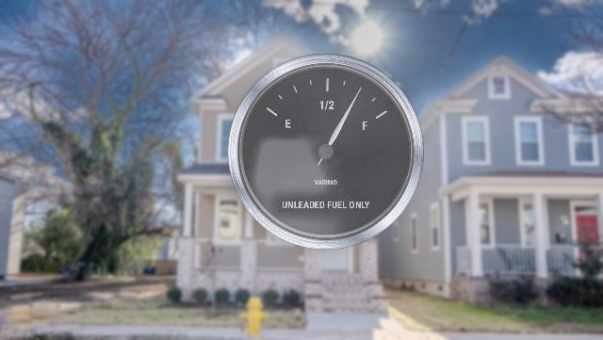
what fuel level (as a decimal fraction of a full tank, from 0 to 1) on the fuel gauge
0.75
